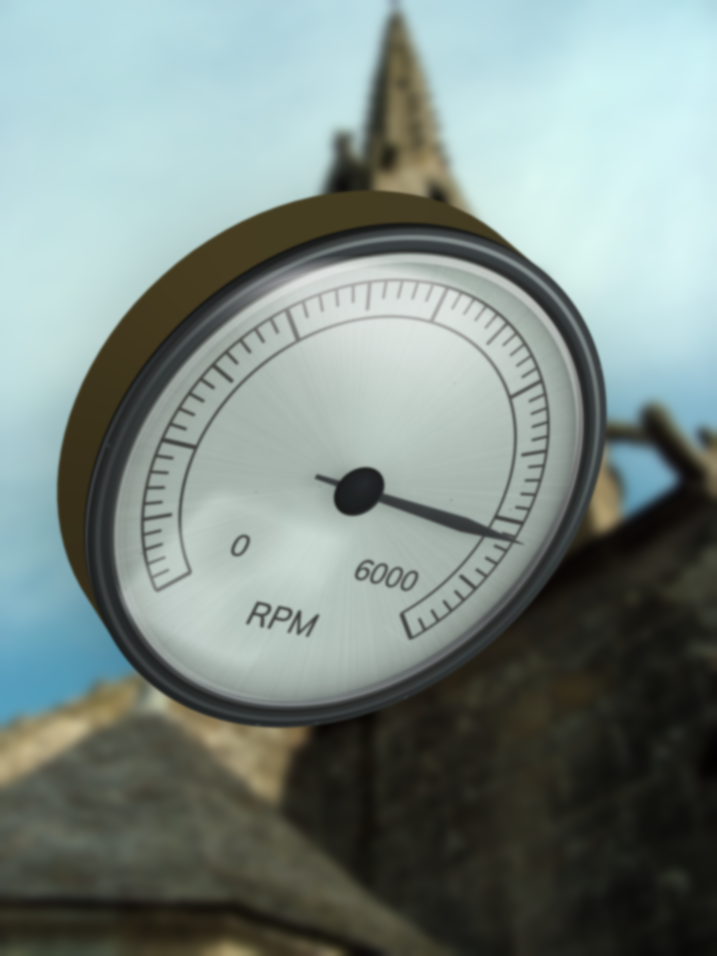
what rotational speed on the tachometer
5100 rpm
